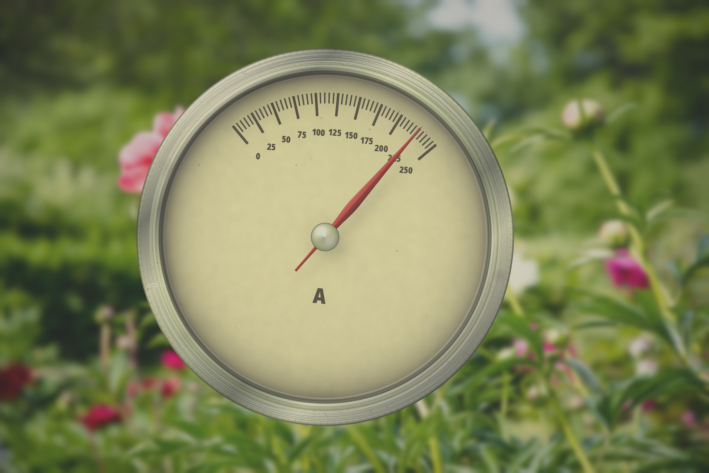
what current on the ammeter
225 A
